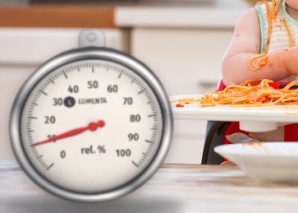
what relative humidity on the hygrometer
10 %
